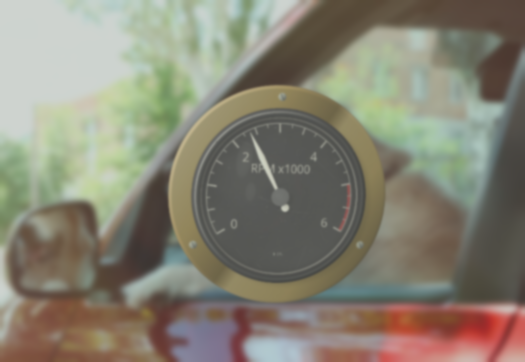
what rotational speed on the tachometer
2375 rpm
